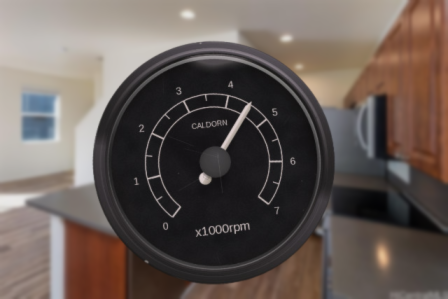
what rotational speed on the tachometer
4500 rpm
